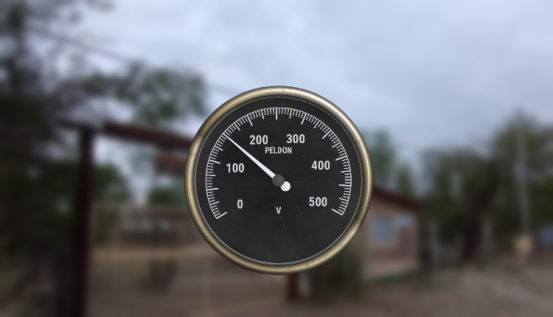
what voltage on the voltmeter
150 V
